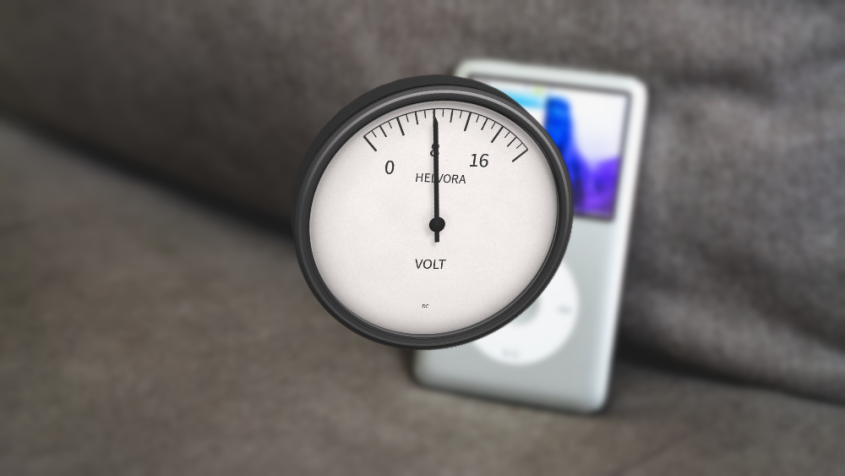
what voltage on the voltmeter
8 V
